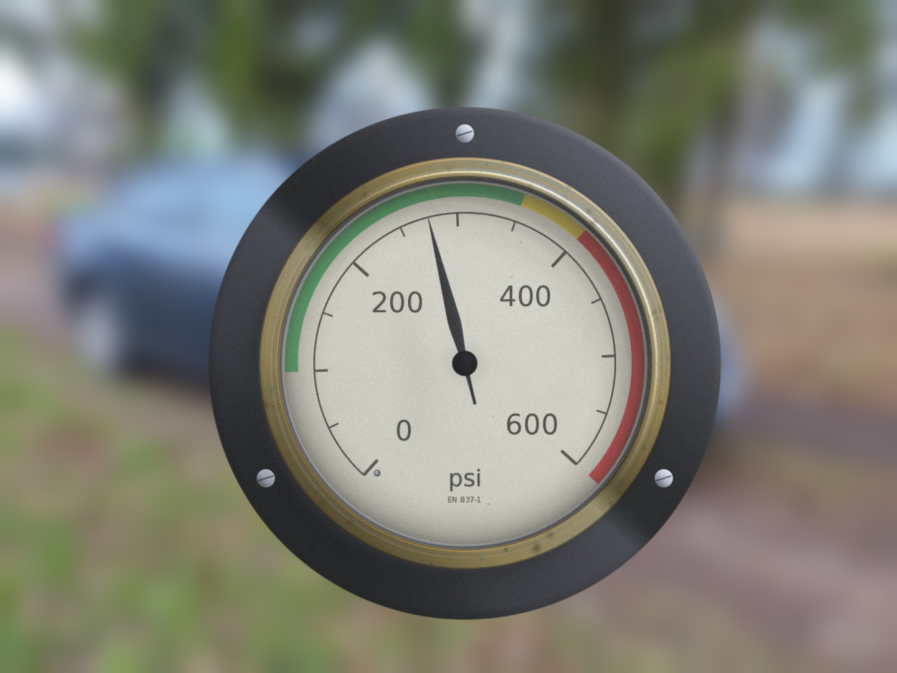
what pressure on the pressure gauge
275 psi
